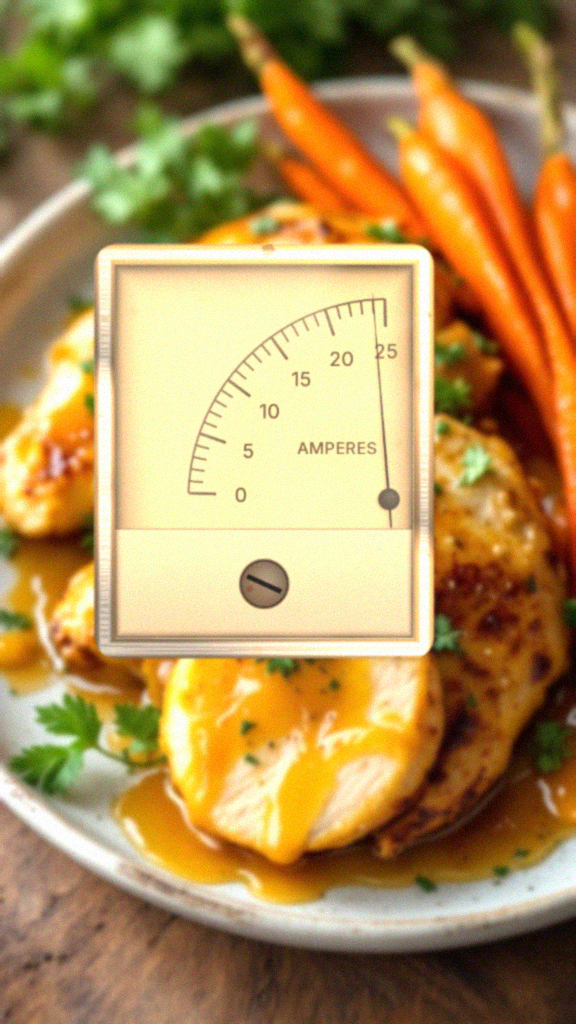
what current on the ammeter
24 A
